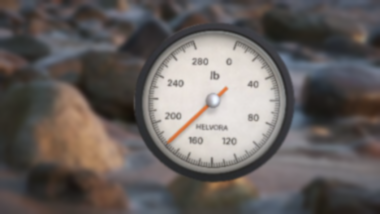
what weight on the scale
180 lb
